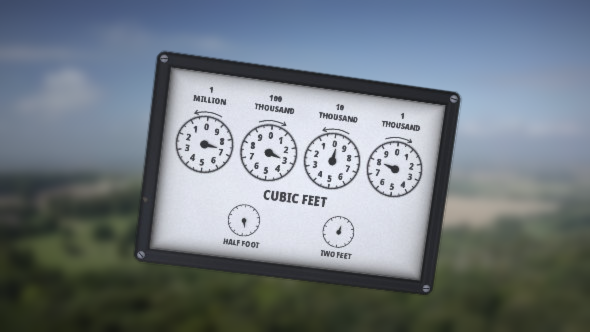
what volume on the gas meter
729800 ft³
